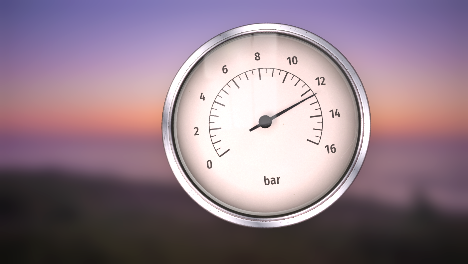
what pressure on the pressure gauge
12.5 bar
